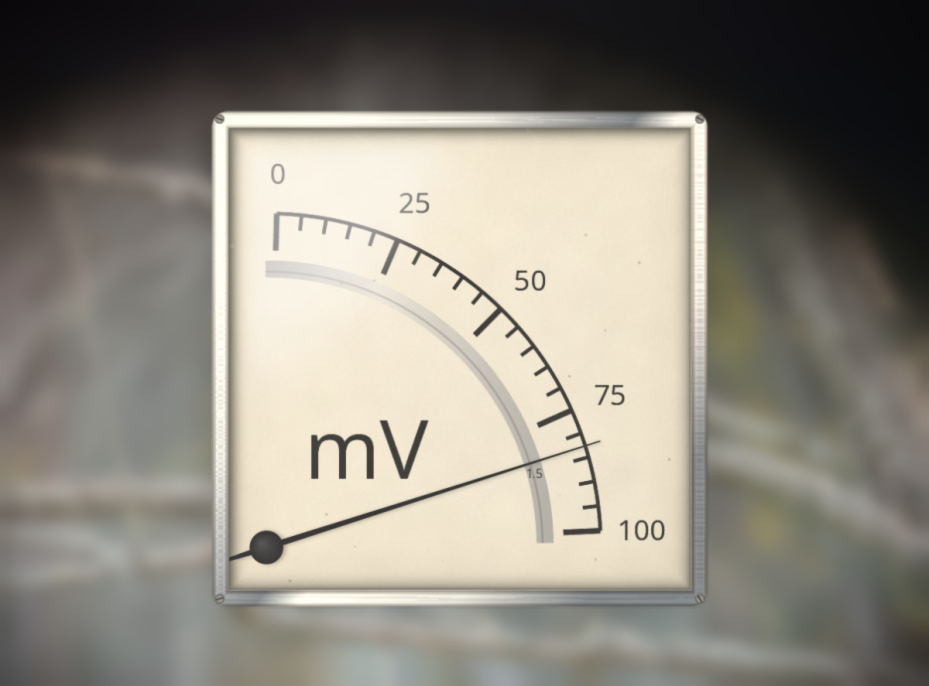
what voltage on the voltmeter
82.5 mV
